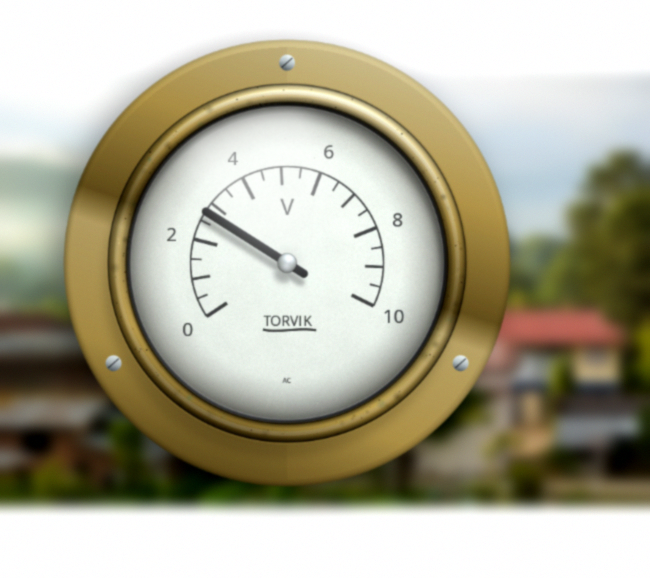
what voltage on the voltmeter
2.75 V
